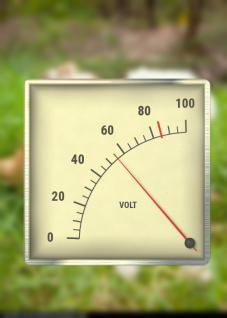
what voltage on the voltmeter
55 V
